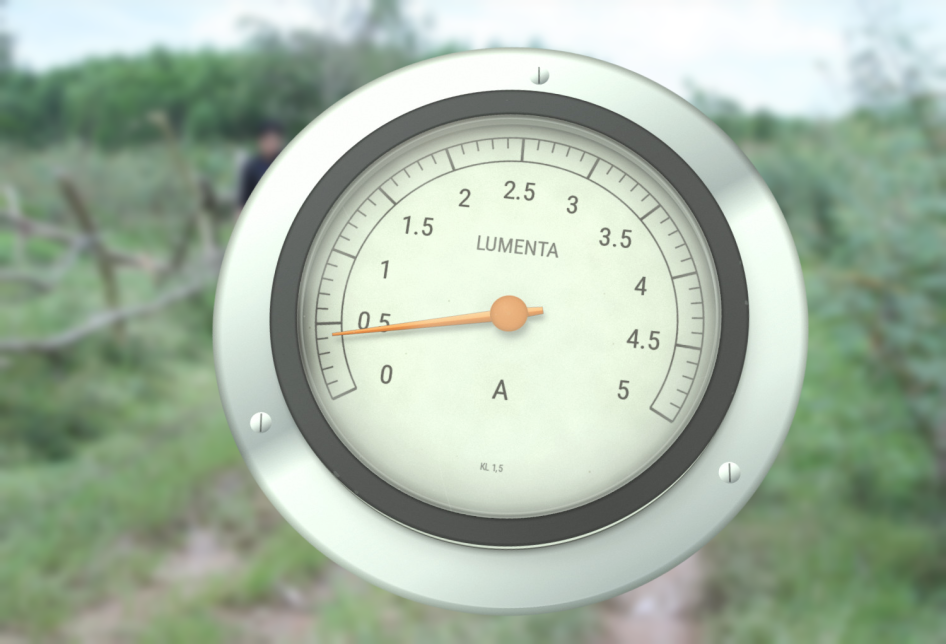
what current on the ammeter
0.4 A
